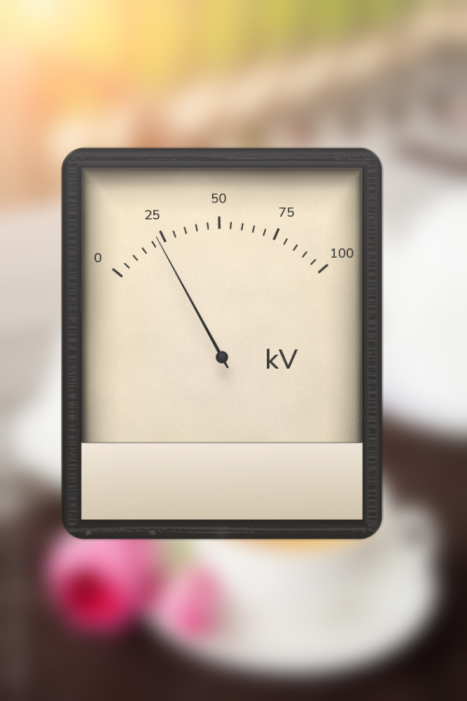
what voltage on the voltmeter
22.5 kV
